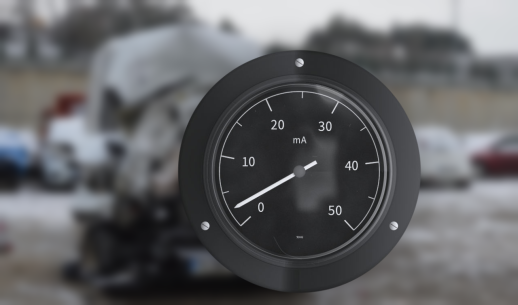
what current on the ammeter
2.5 mA
